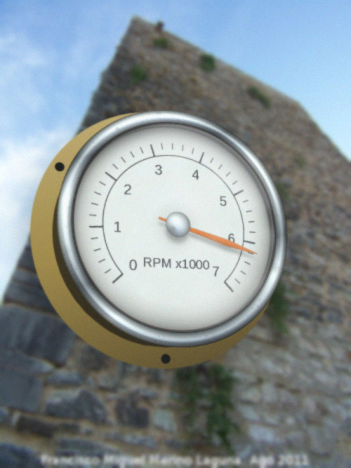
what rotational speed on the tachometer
6200 rpm
